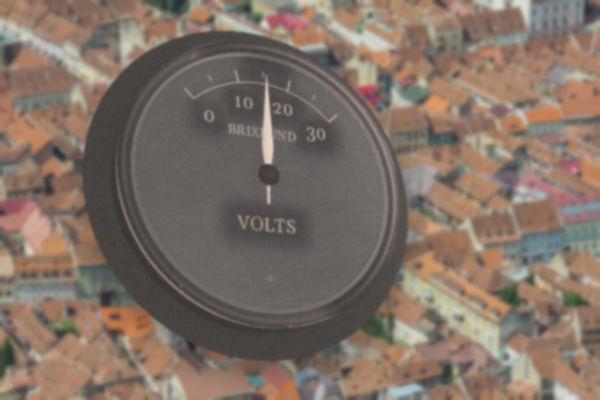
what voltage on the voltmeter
15 V
